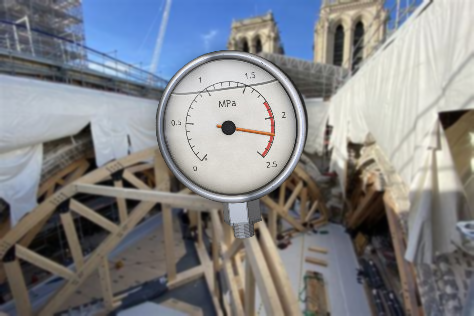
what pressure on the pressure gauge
2.2 MPa
